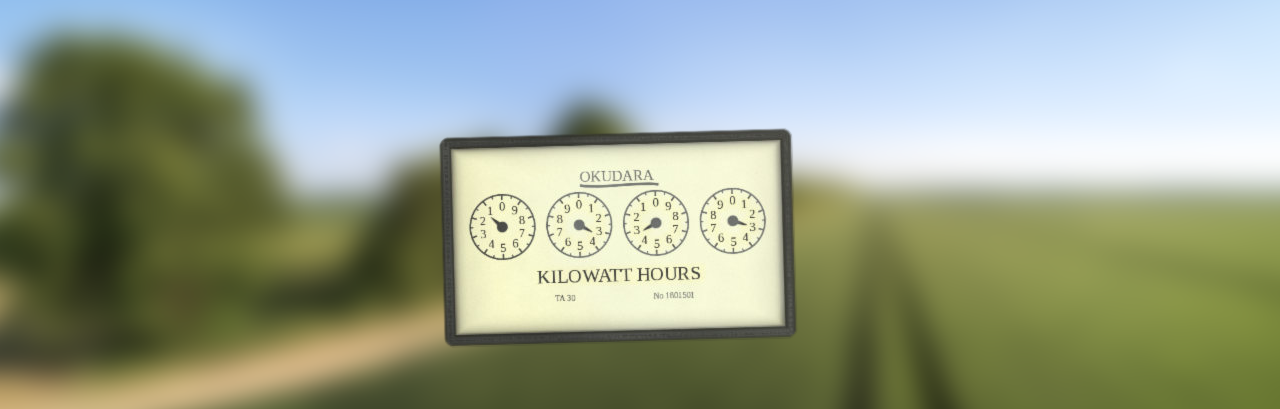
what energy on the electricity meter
1333 kWh
